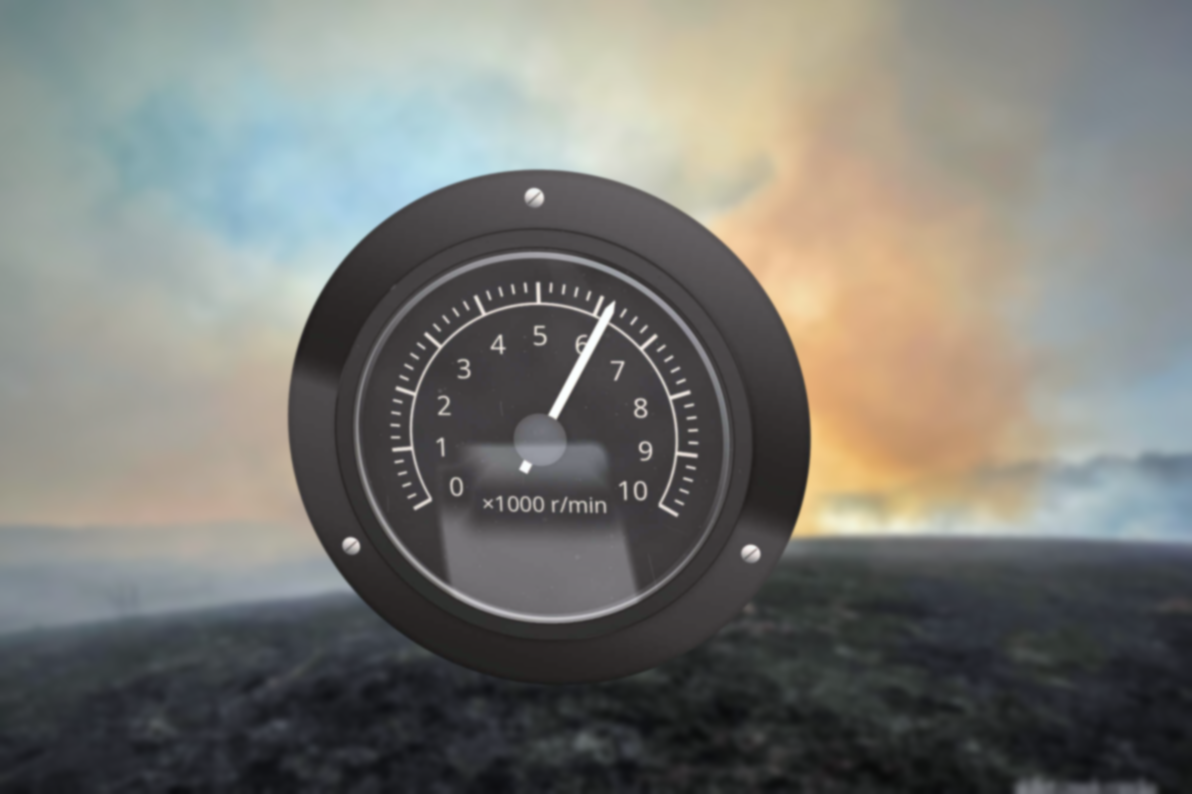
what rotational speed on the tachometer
6200 rpm
